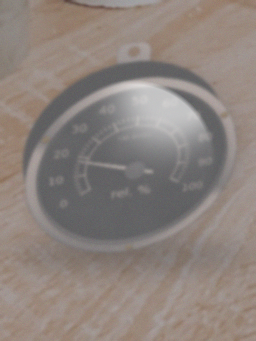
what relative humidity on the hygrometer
20 %
